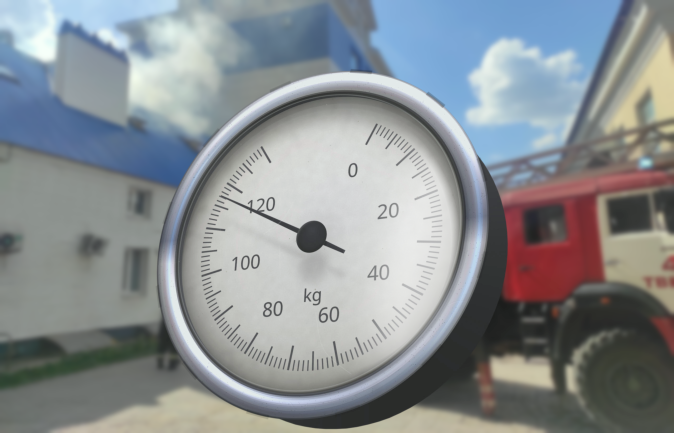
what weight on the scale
117 kg
